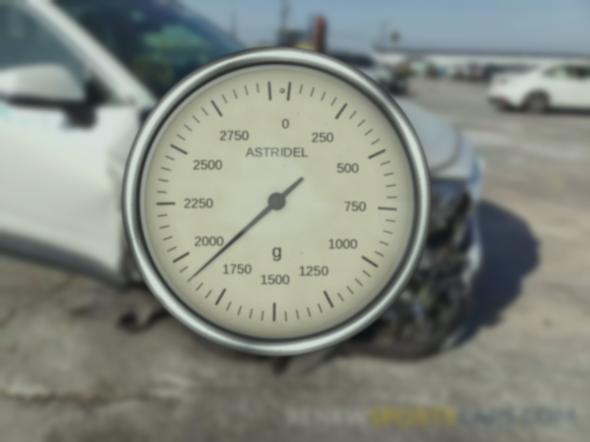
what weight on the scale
1900 g
